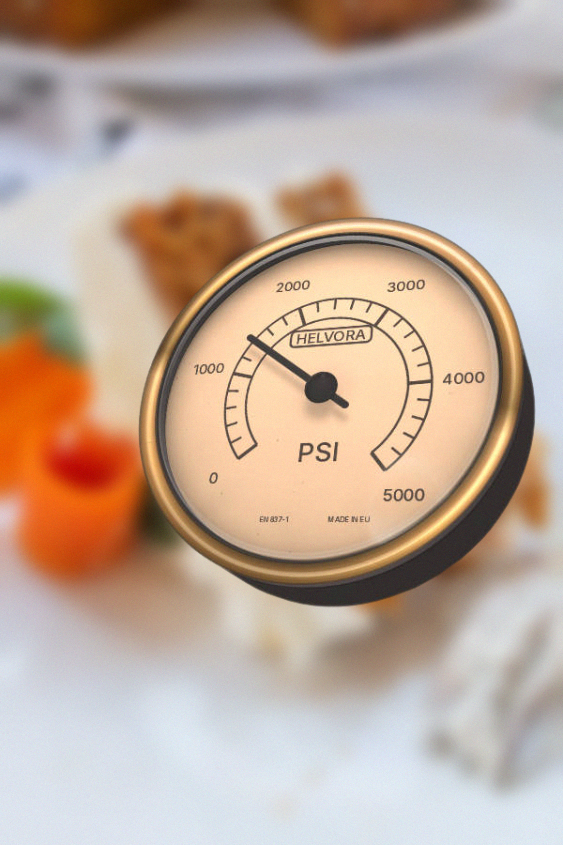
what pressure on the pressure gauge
1400 psi
